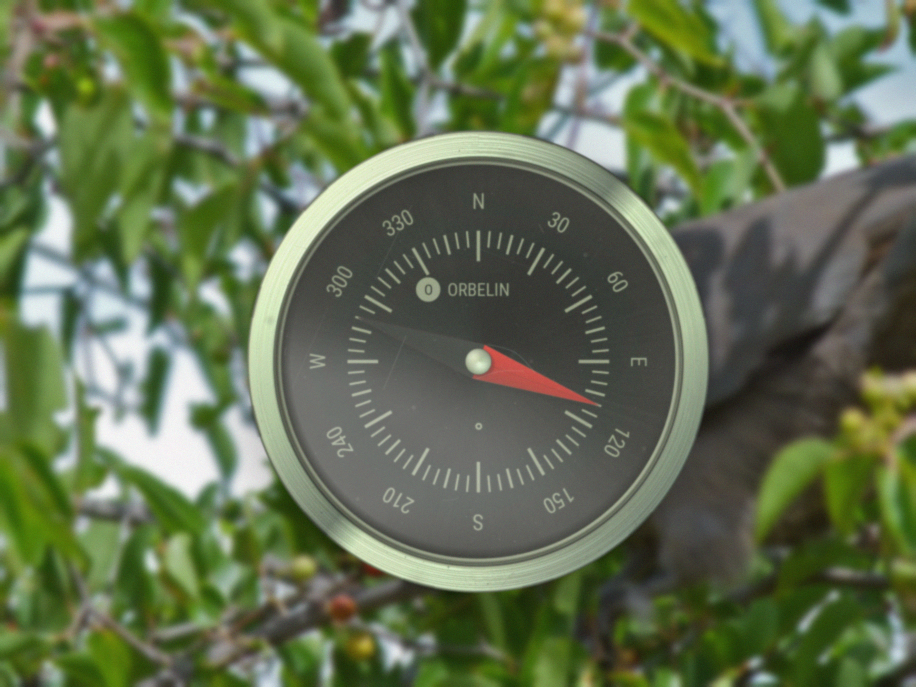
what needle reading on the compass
110 °
